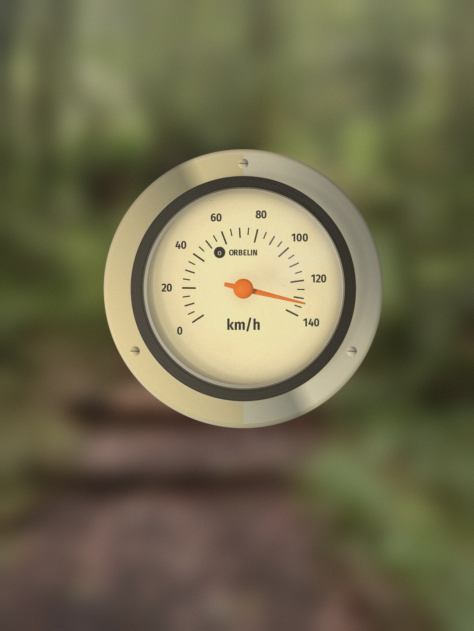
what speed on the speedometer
132.5 km/h
